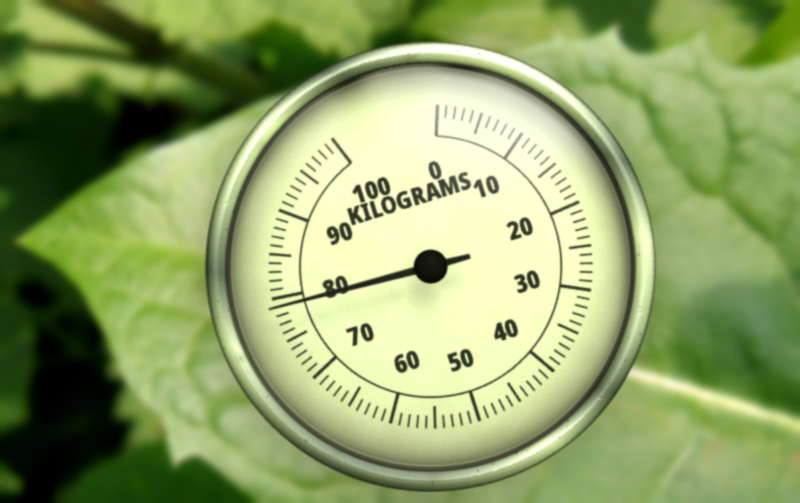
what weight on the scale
79 kg
